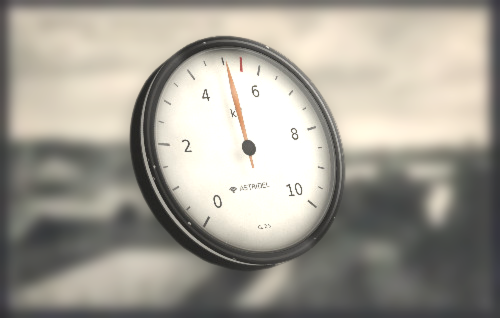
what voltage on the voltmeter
5 kV
